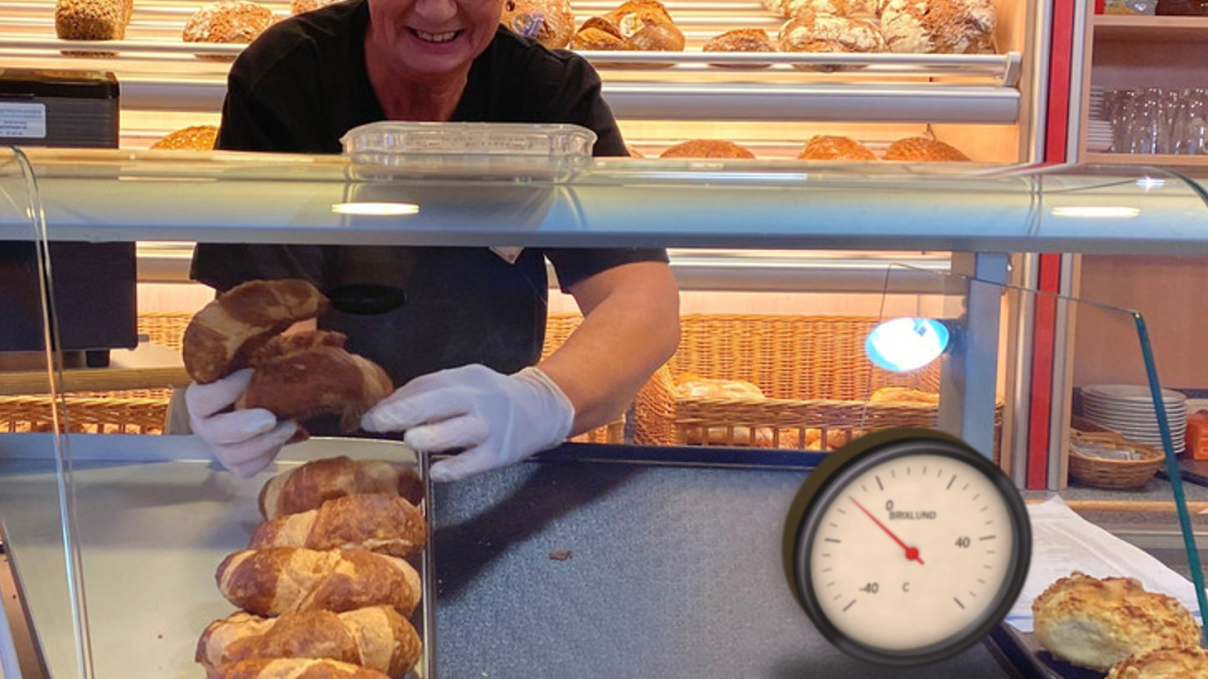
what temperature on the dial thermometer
-8 °C
